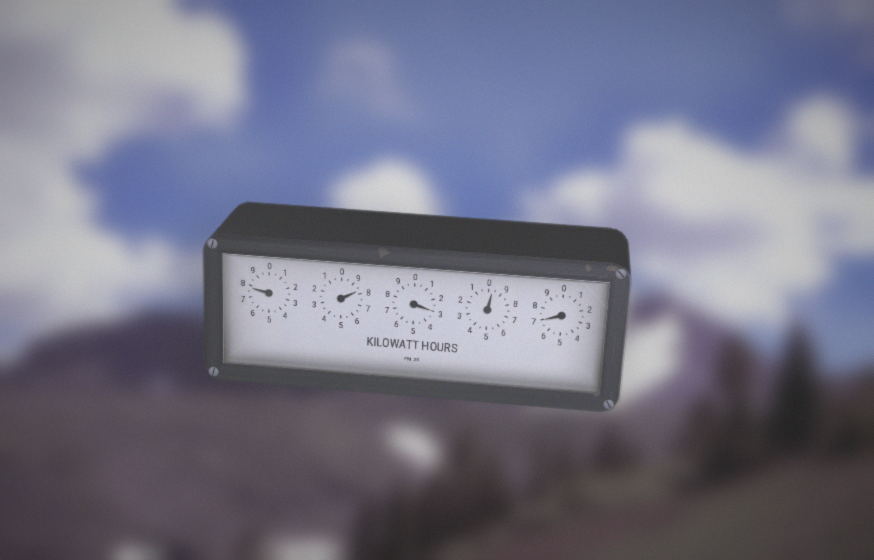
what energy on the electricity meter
78297 kWh
